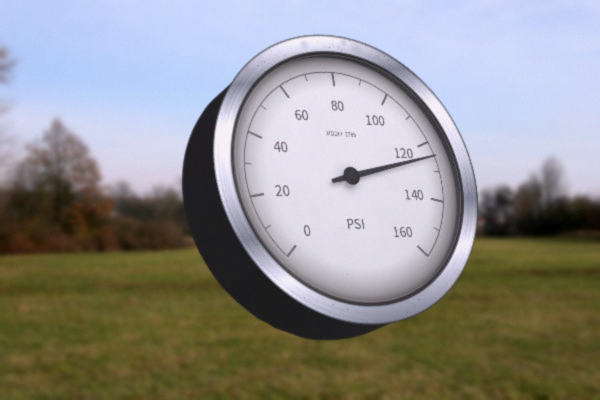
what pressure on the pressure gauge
125 psi
